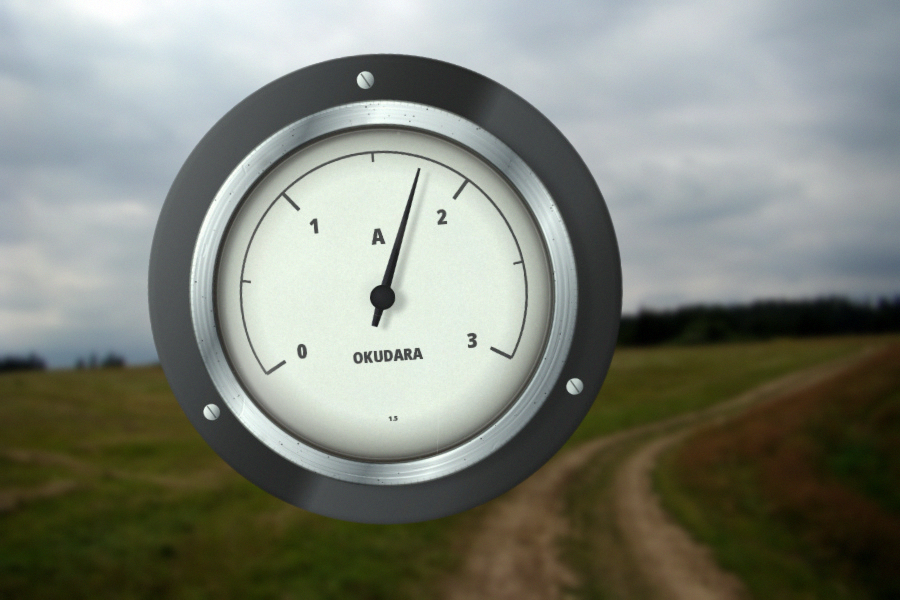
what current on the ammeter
1.75 A
